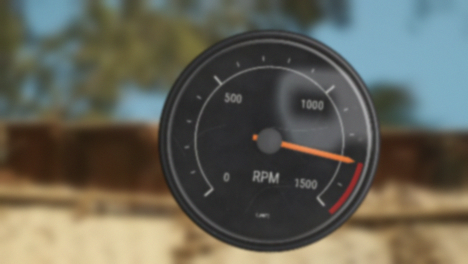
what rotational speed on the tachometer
1300 rpm
